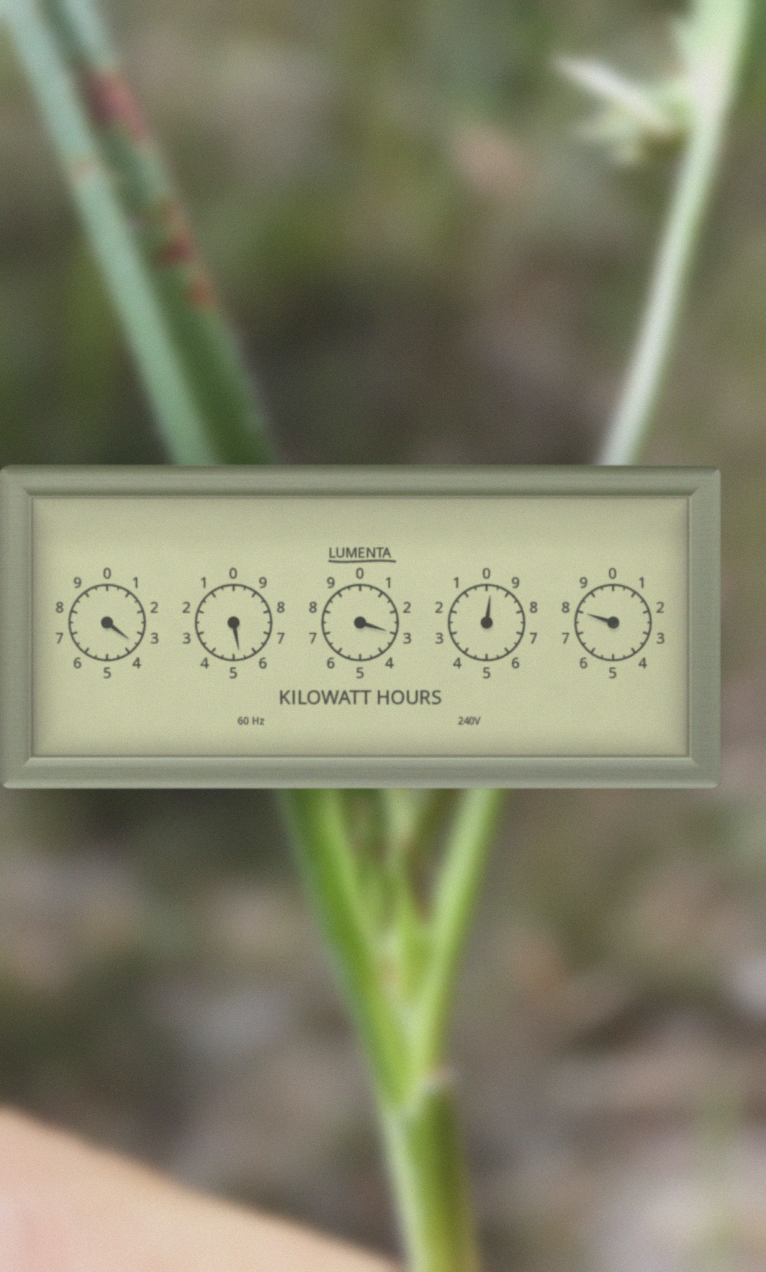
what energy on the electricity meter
35298 kWh
